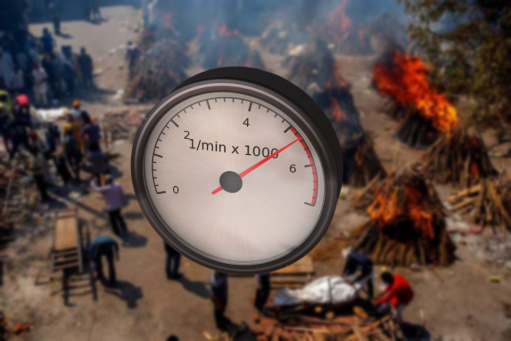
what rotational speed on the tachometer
5300 rpm
